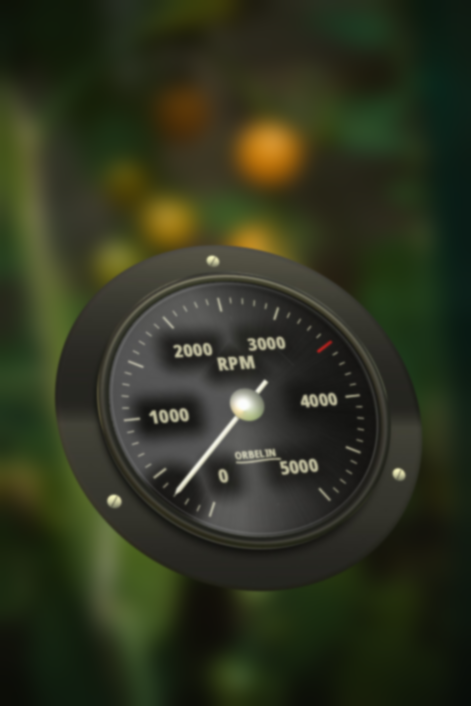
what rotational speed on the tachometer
300 rpm
